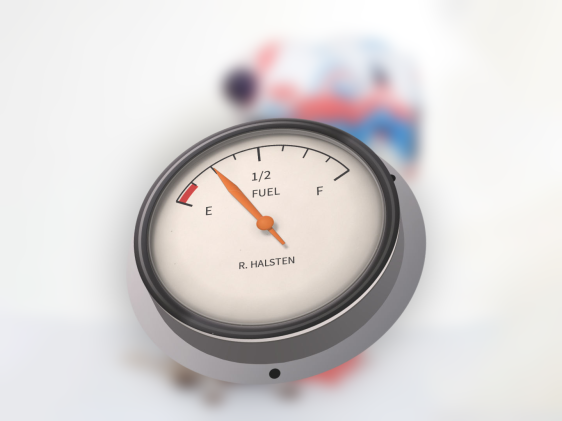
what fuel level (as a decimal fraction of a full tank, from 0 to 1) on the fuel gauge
0.25
